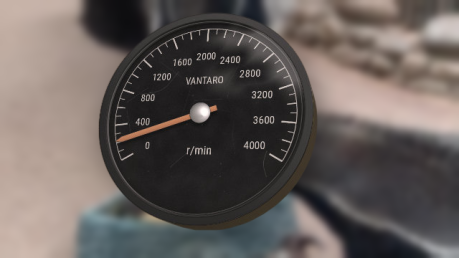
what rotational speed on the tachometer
200 rpm
